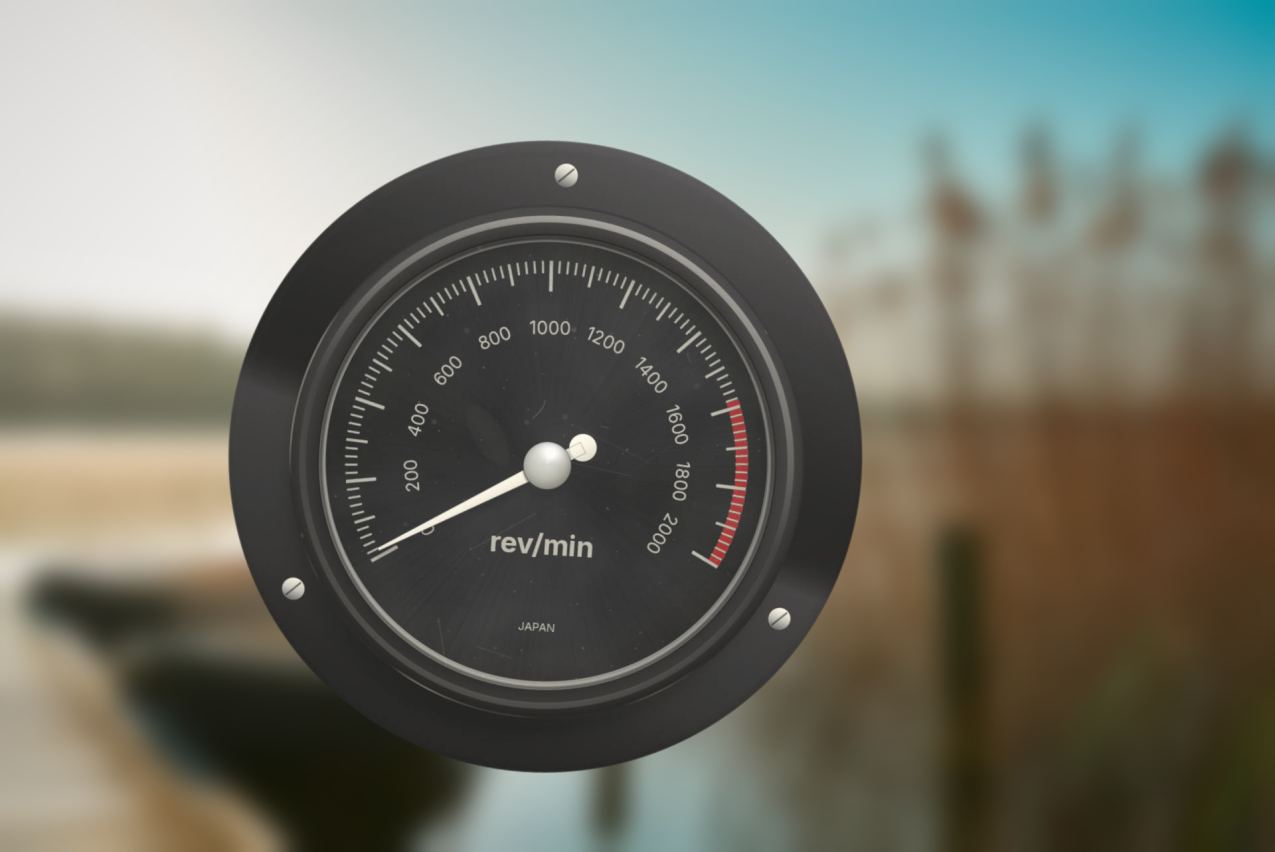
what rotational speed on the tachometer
20 rpm
